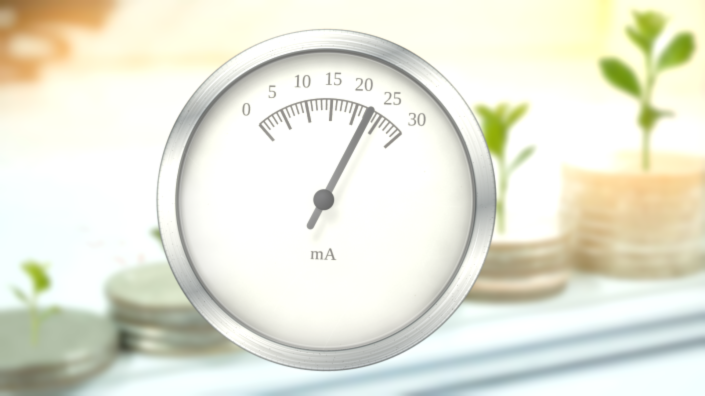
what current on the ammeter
23 mA
